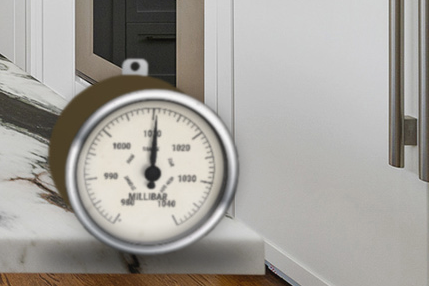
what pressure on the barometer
1010 mbar
